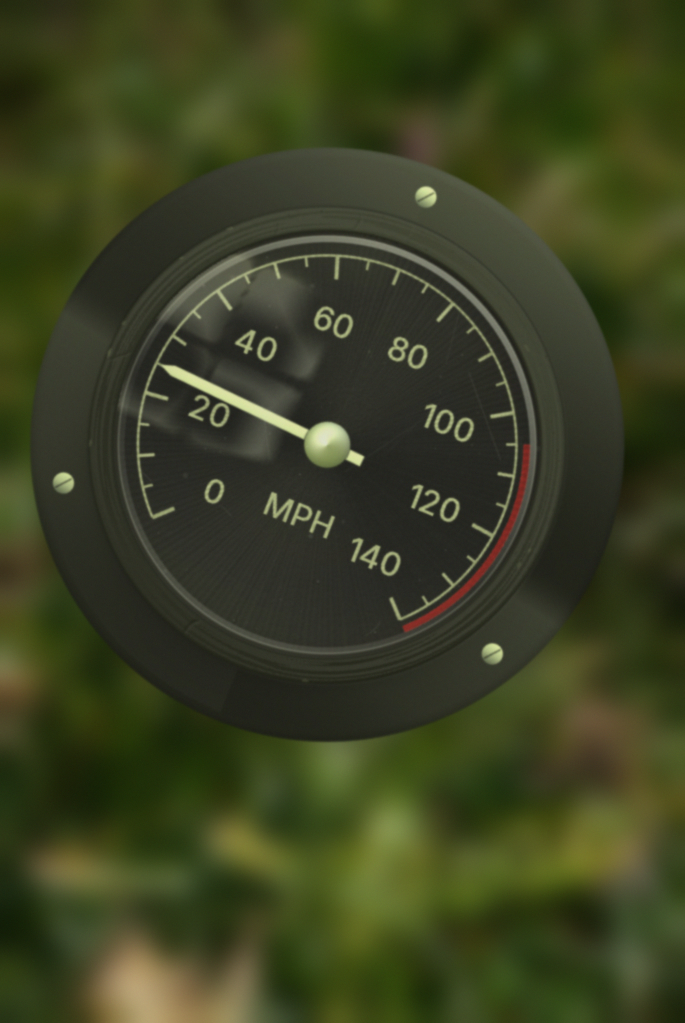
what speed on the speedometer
25 mph
